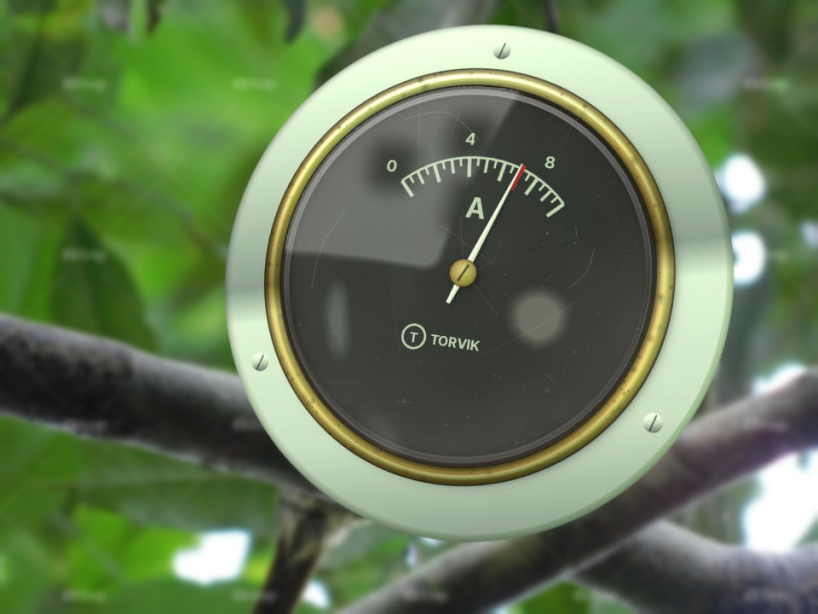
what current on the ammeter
7 A
